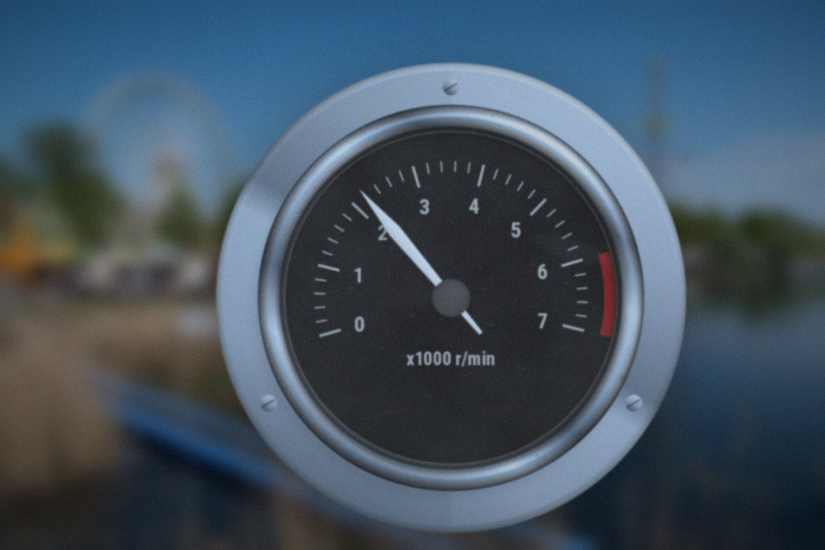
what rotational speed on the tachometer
2200 rpm
